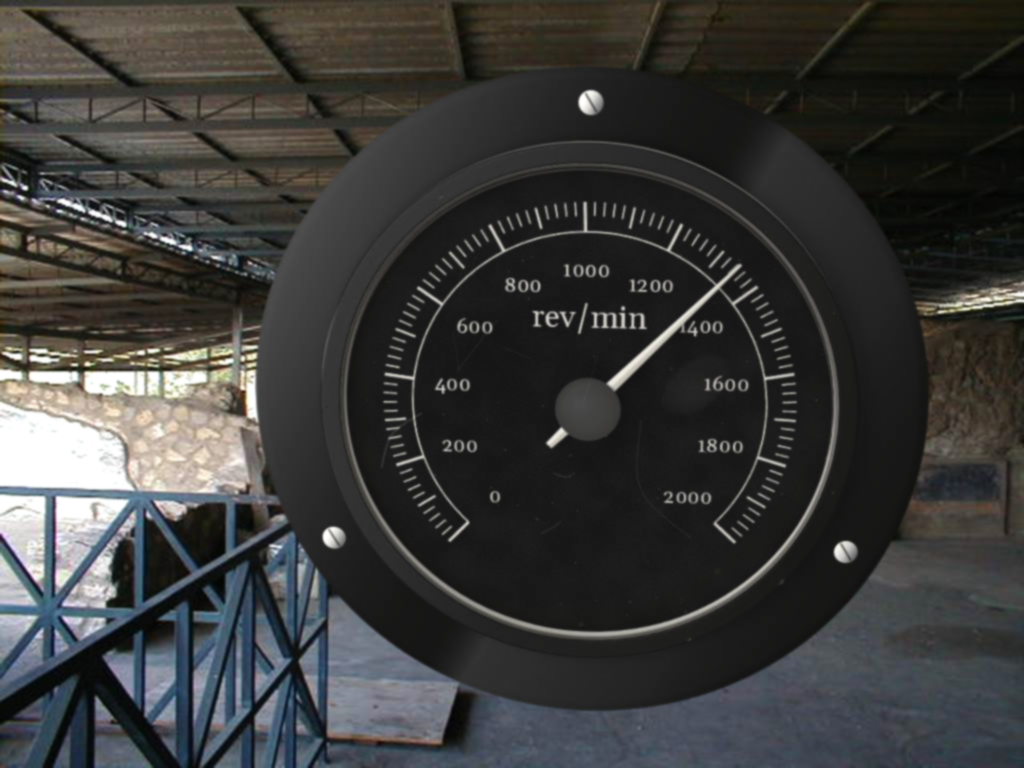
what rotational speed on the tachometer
1340 rpm
